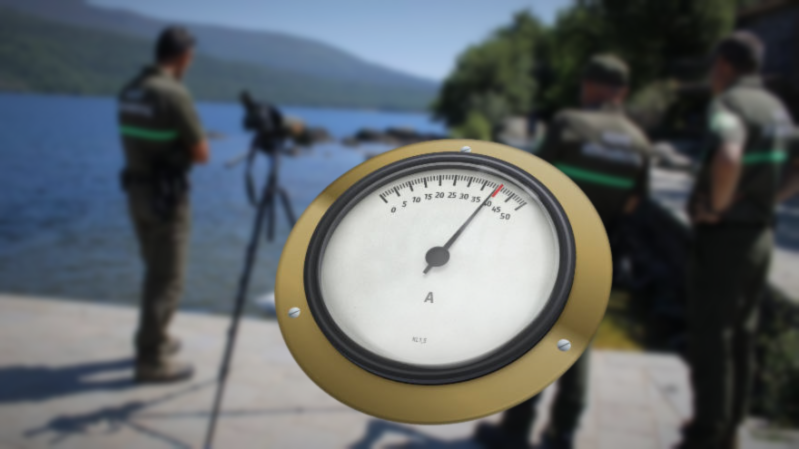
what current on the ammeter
40 A
